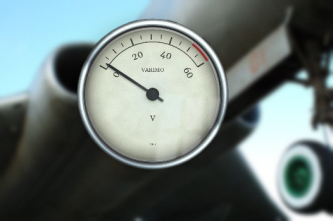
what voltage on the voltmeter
2.5 V
